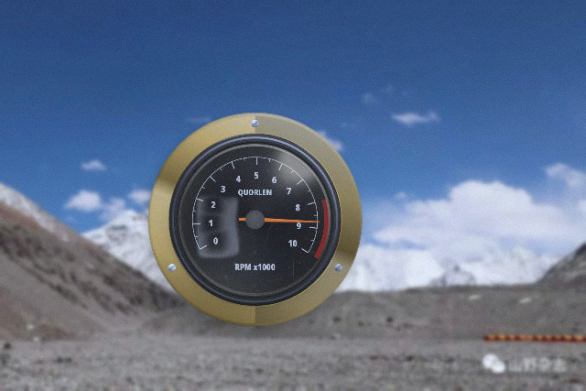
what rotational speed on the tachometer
8750 rpm
